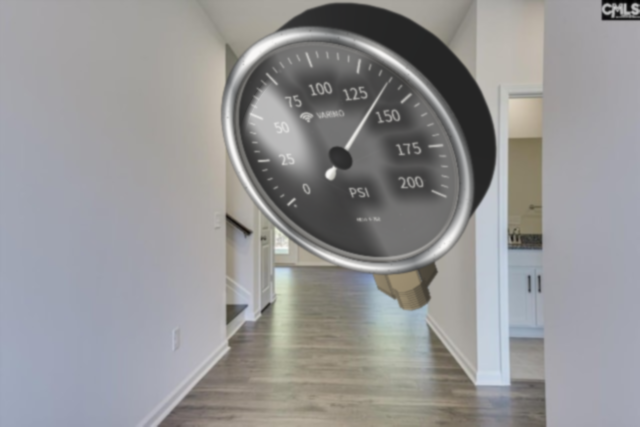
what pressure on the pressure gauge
140 psi
